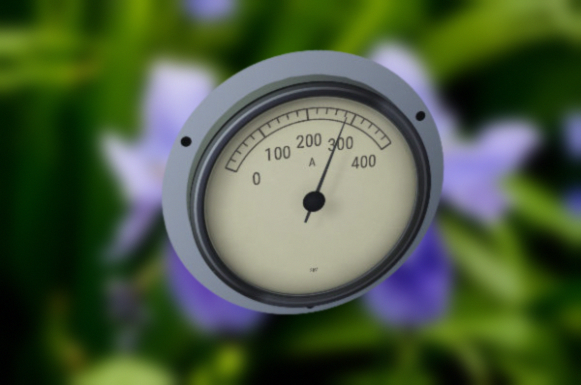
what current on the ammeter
280 A
